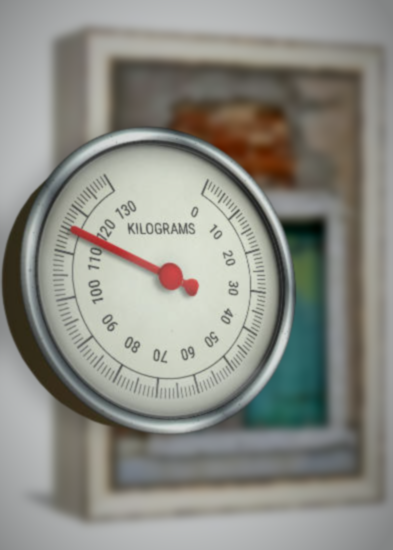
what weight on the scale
115 kg
